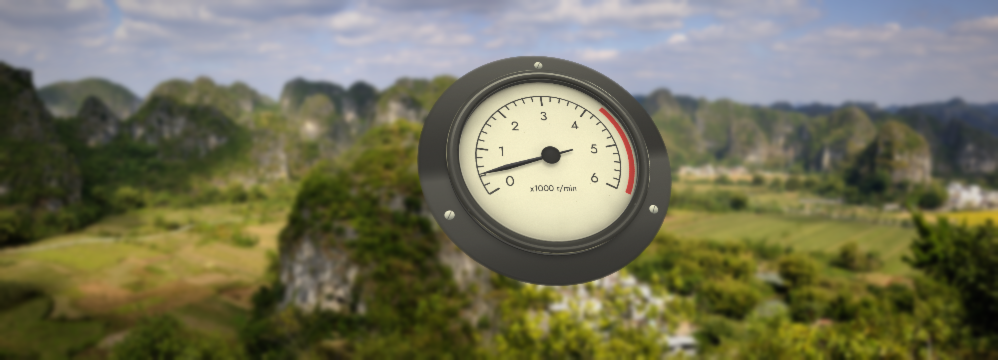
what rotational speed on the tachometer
400 rpm
